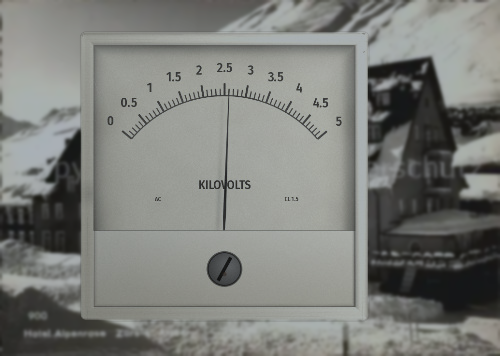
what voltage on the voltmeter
2.6 kV
